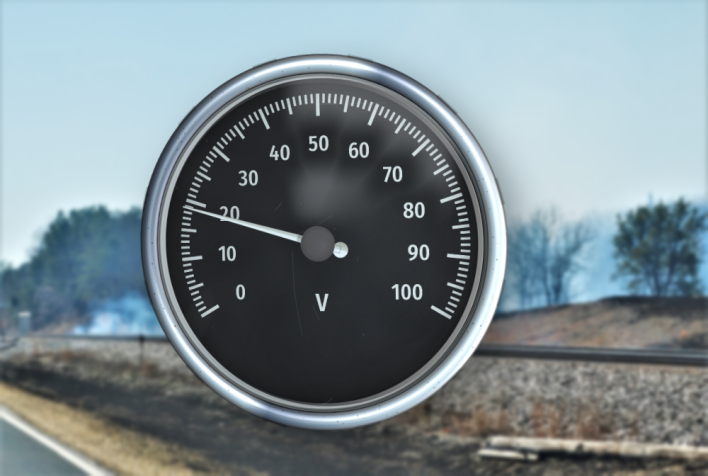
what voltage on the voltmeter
19 V
